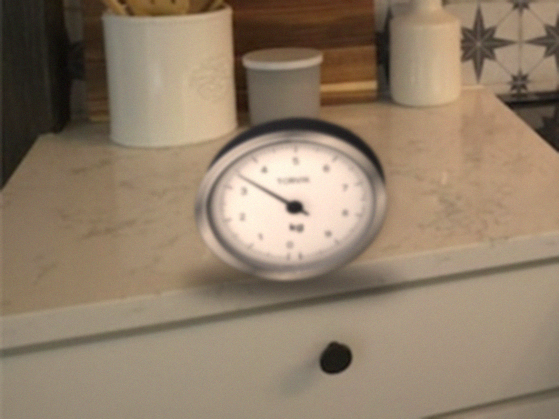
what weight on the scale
3.5 kg
